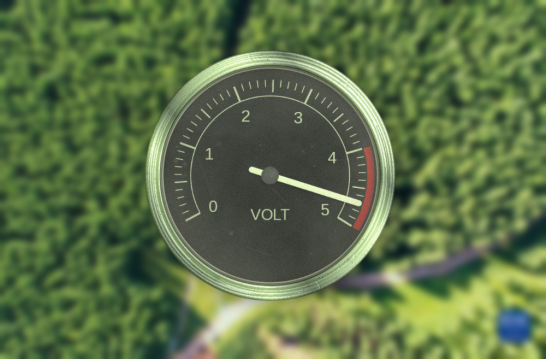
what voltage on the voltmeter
4.7 V
